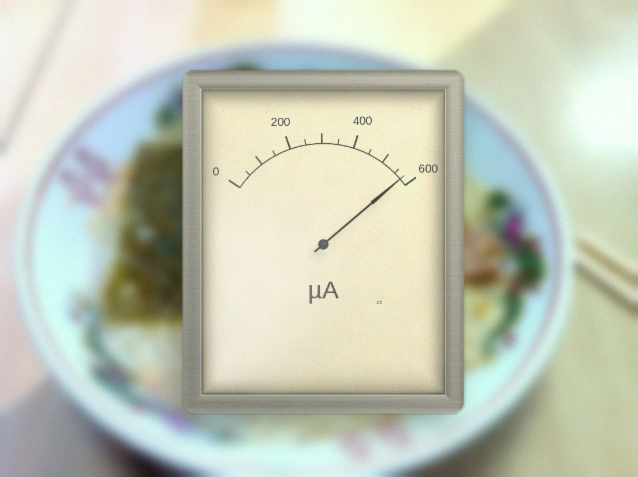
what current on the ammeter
575 µA
